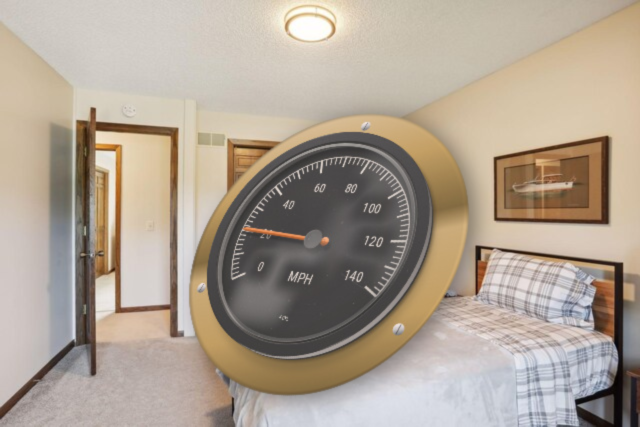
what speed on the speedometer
20 mph
